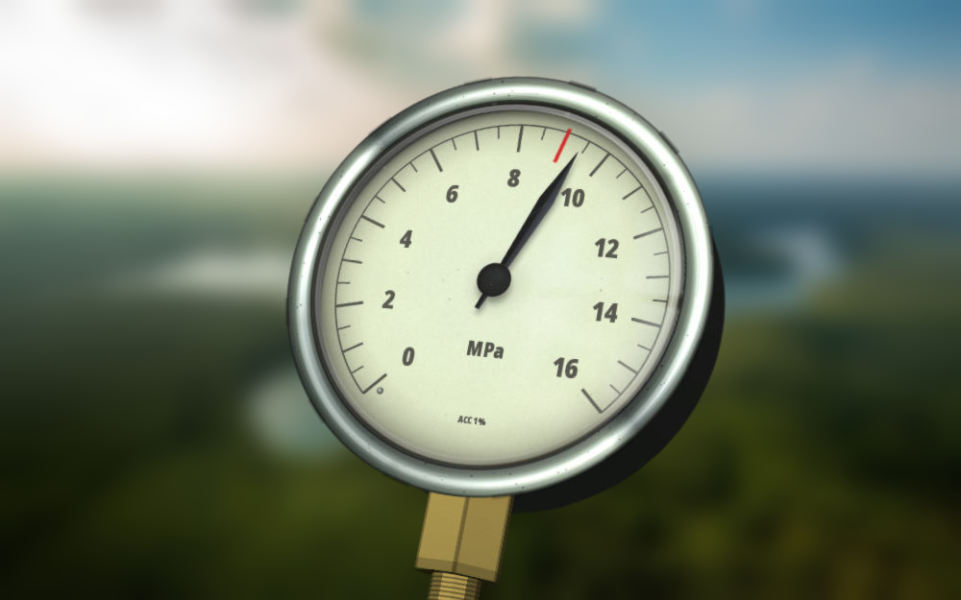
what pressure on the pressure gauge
9.5 MPa
